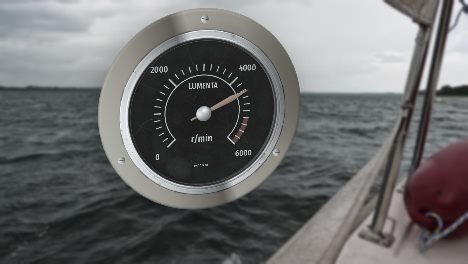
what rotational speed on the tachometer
4400 rpm
